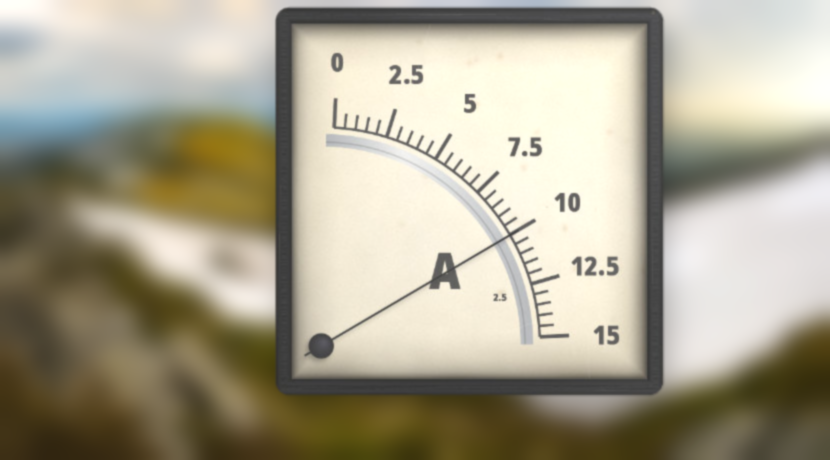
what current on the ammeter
10 A
